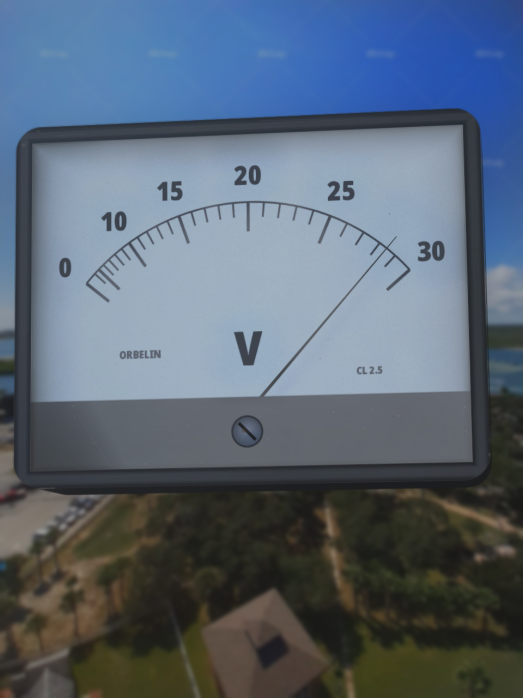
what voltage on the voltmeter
28.5 V
